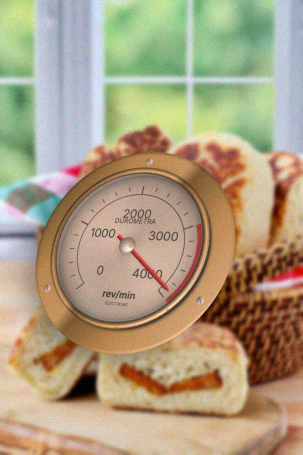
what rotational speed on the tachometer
3900 rpm
